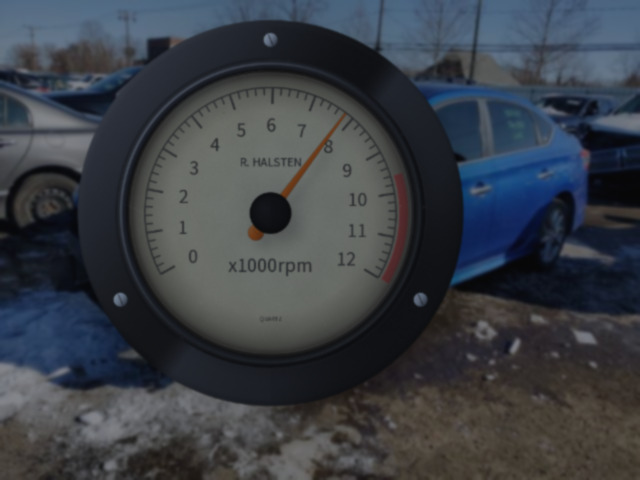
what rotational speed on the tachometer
7800 rpm
